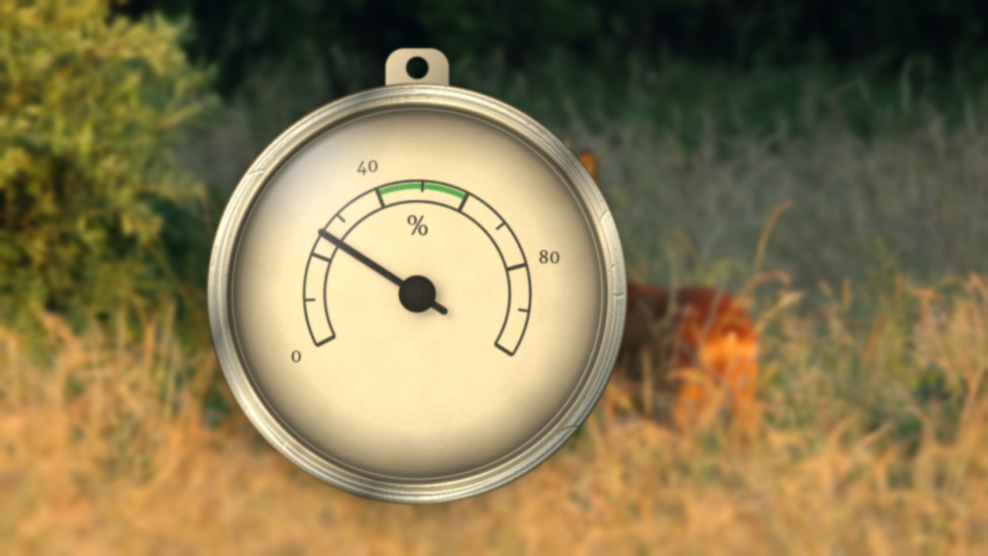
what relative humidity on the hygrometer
25 %
